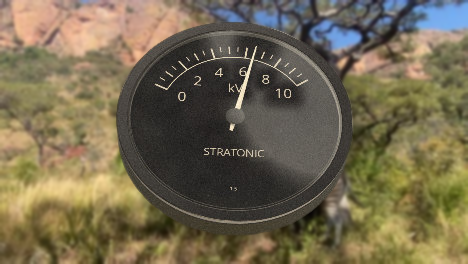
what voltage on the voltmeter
6.5 kV
